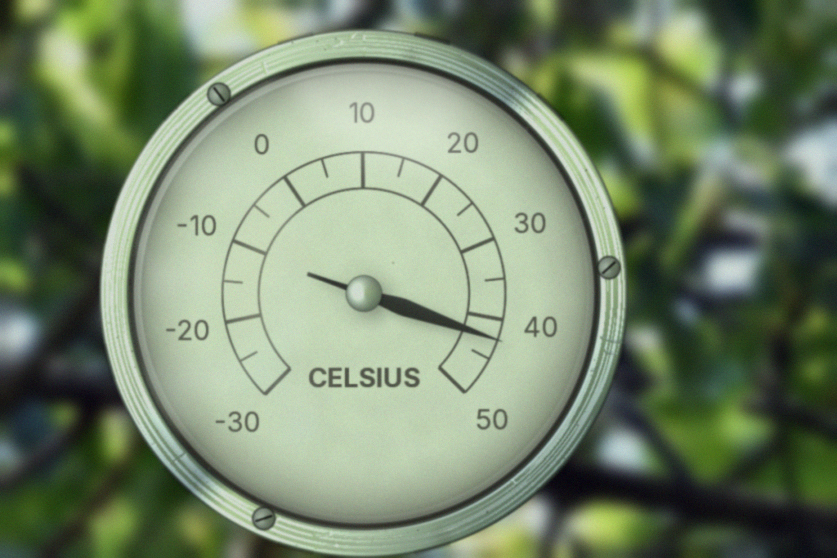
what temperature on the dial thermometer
42.5 °C
